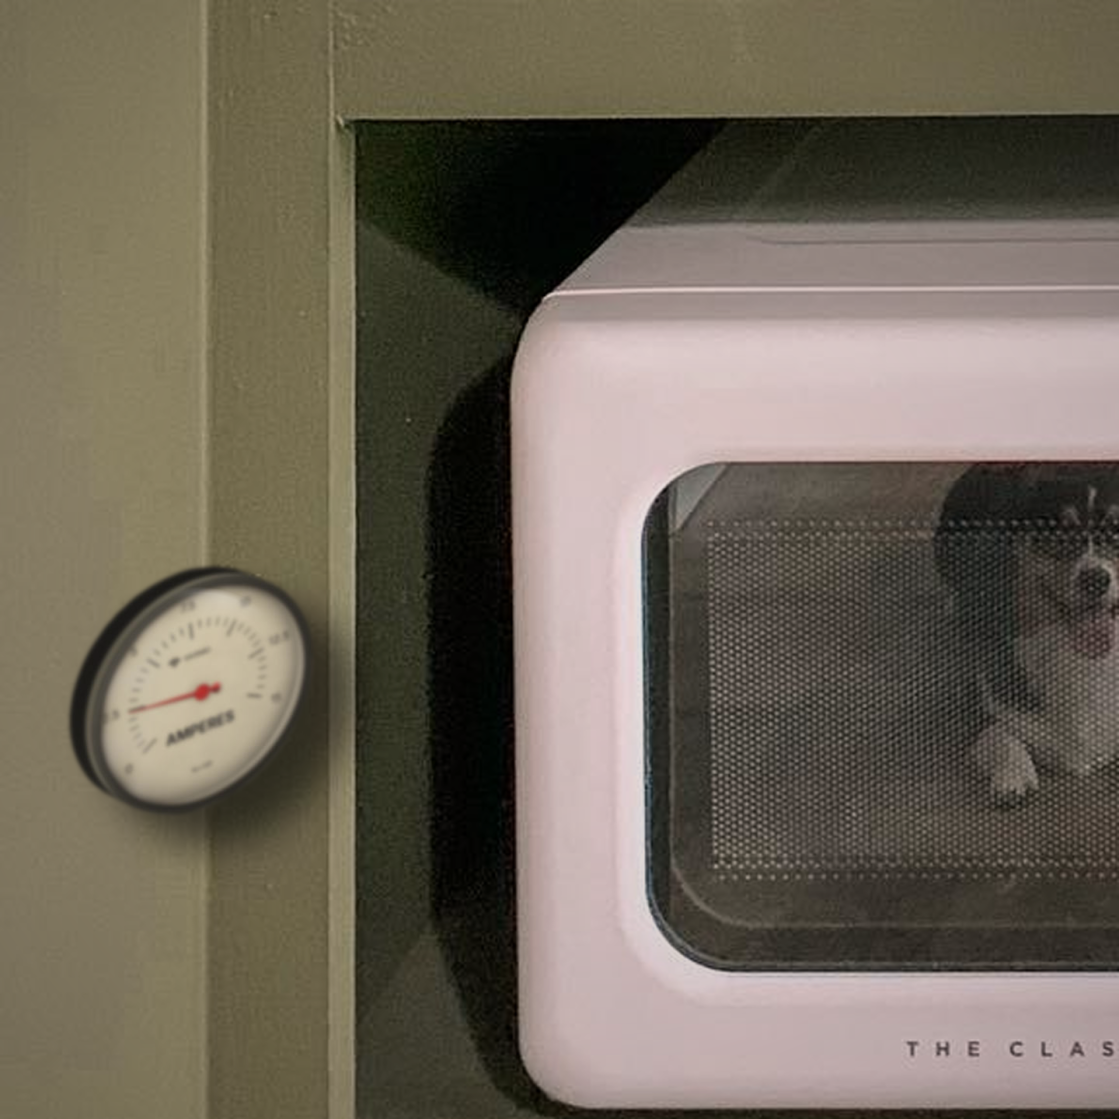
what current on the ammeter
2.5 A
